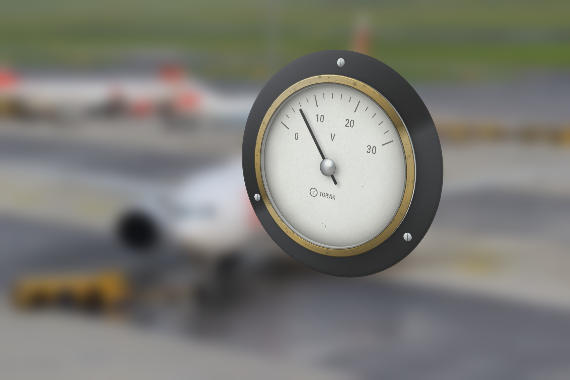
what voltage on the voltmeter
6 V
